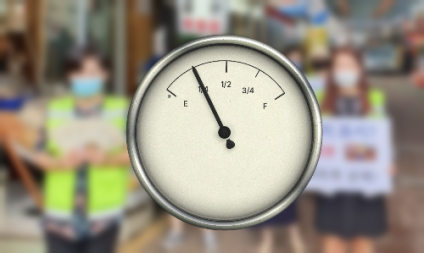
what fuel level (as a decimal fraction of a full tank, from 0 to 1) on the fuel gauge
0.25
